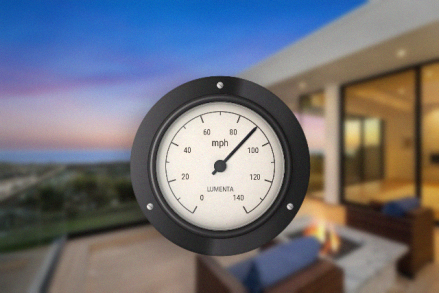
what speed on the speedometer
90 mph
